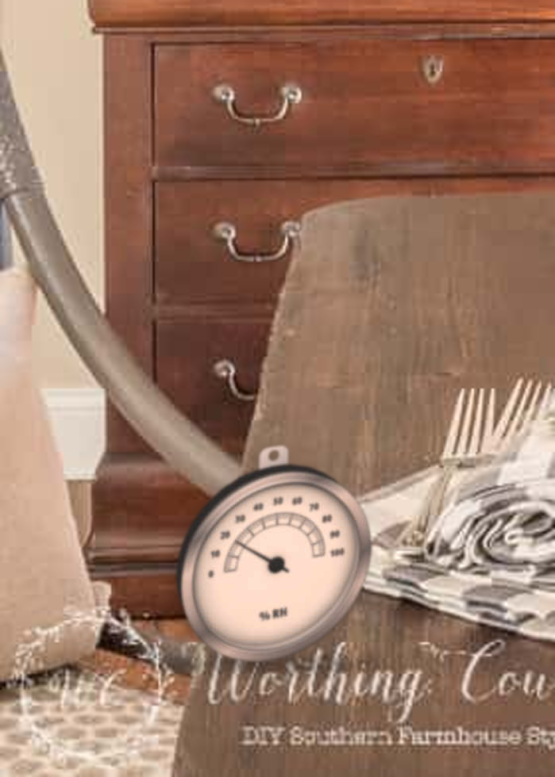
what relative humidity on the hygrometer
20 %
